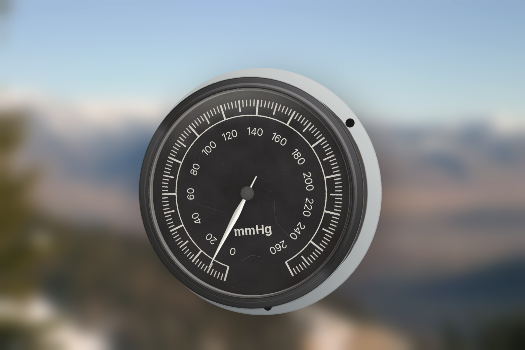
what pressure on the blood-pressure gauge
10 mmHg
